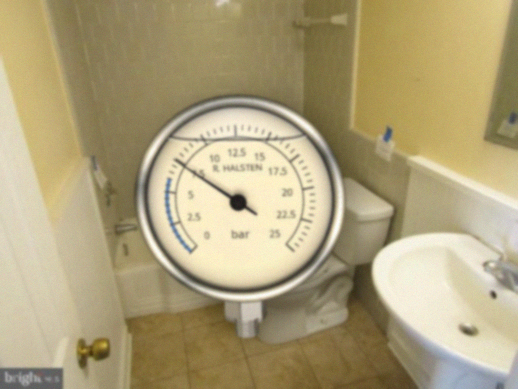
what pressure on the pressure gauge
7.5 bar
